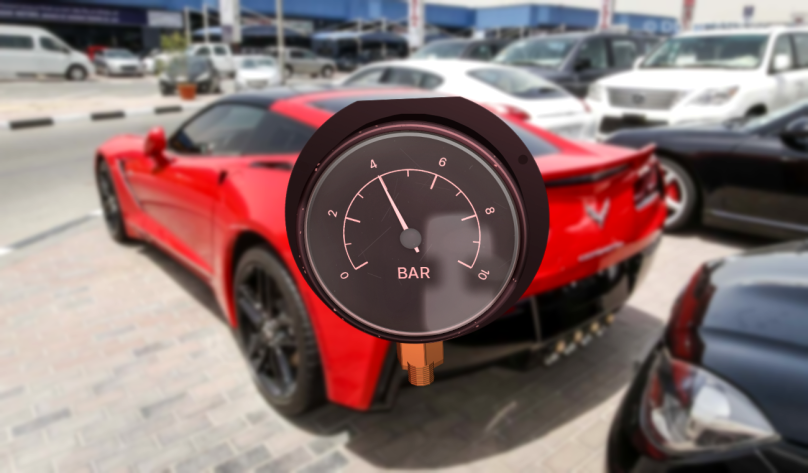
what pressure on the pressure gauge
4 bar
